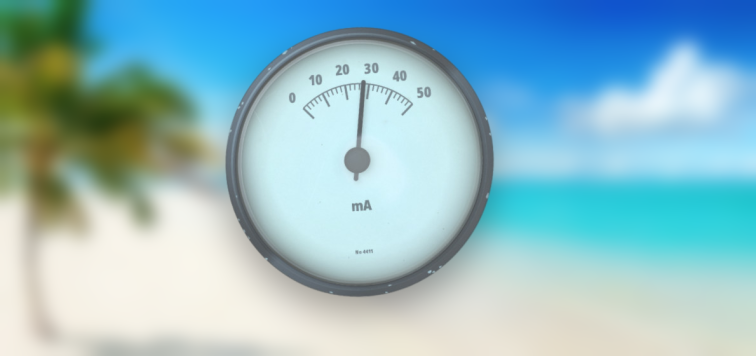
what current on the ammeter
28 mA
